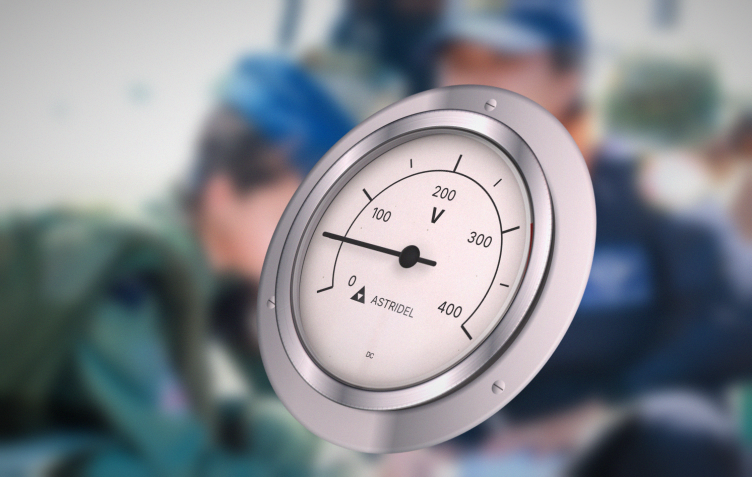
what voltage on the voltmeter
50 V
